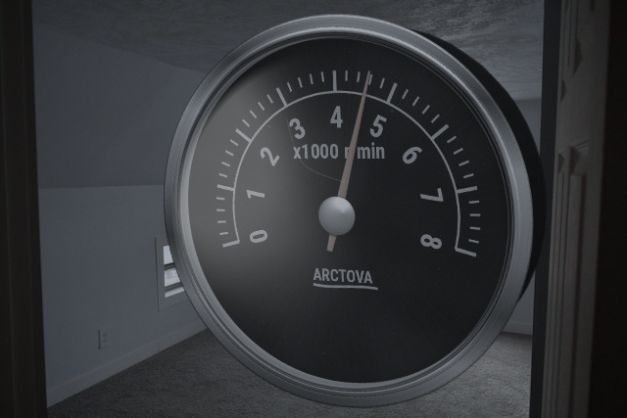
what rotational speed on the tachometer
4600 rpm
